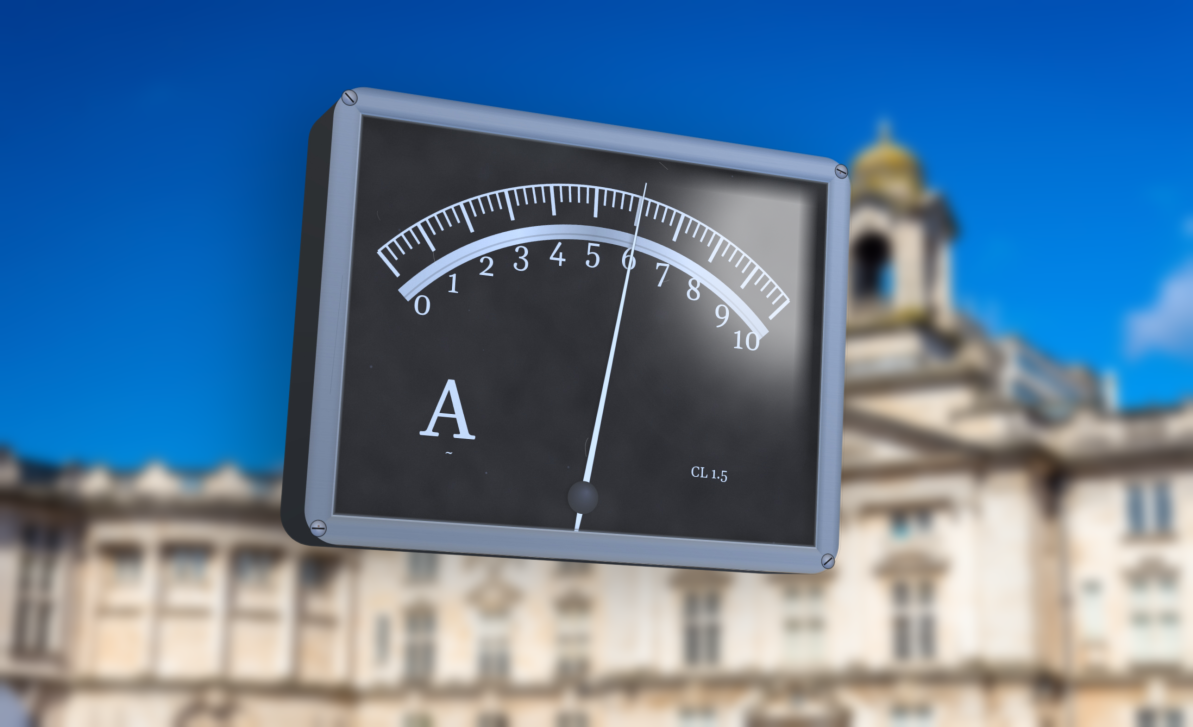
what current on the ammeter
6 A
